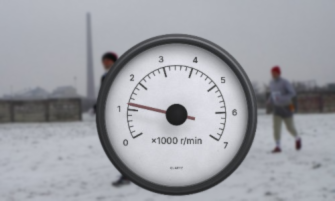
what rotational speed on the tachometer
1200 rpm
